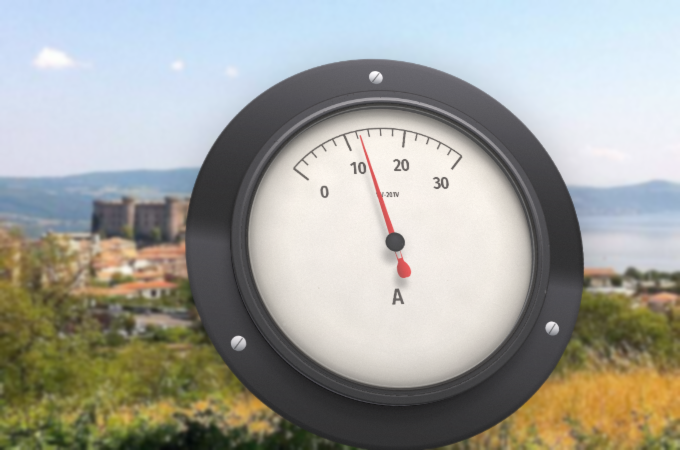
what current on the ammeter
12 A
